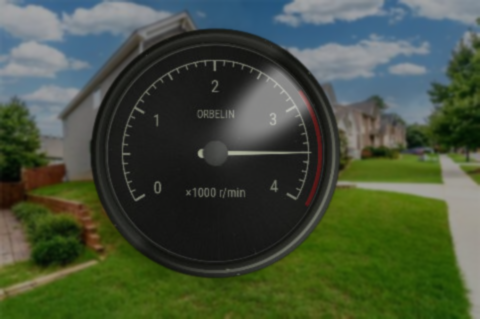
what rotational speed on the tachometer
3500 rpm
